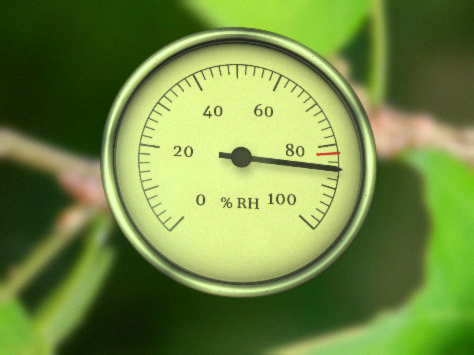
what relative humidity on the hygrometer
86 %
